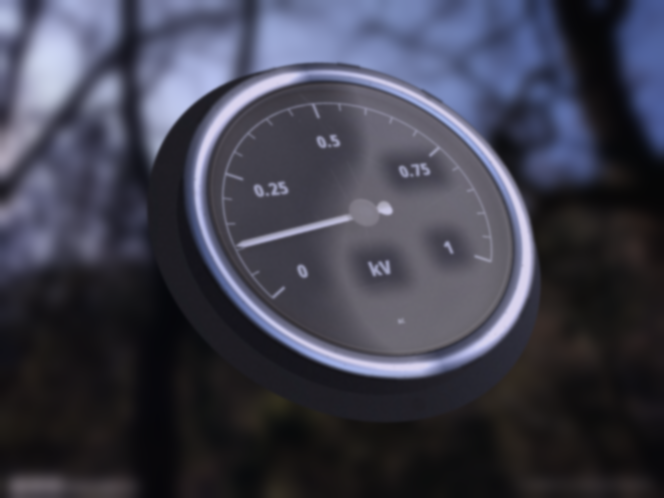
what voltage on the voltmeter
0.1 kV
